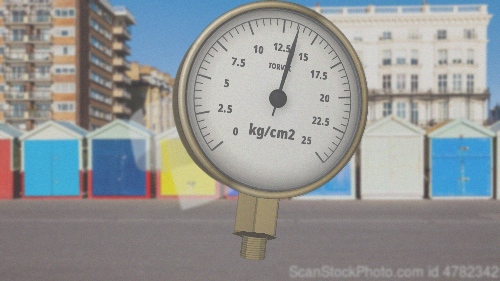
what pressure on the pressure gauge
13.5 kg/cm²
